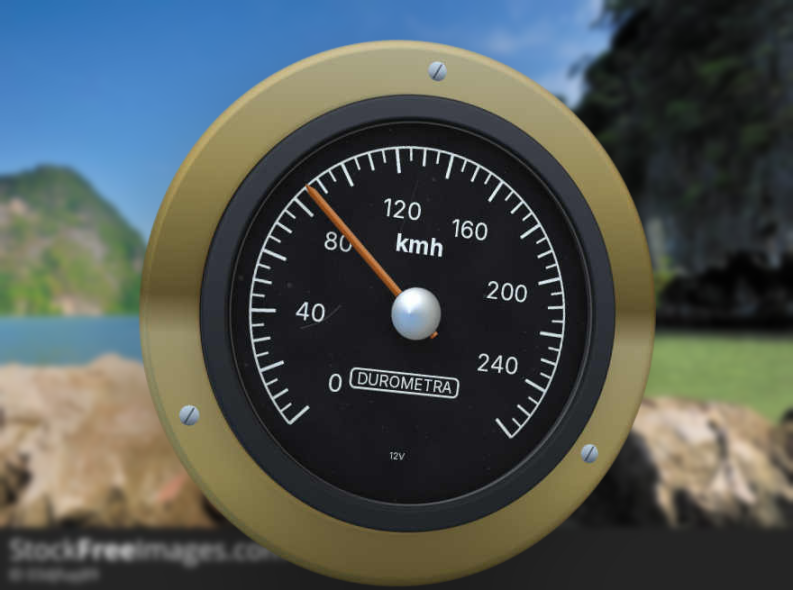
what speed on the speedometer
85 km/h
